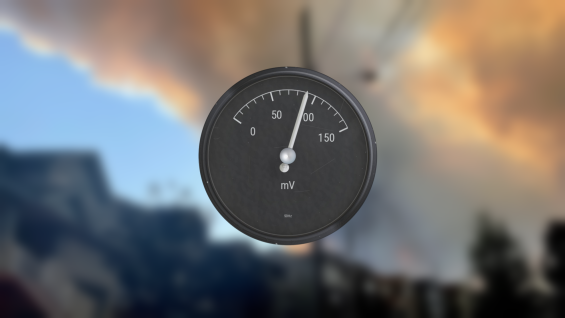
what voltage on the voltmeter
90 mV
